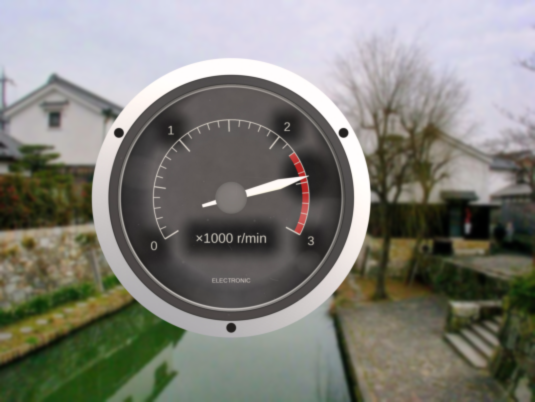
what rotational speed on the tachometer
2450 rpm
